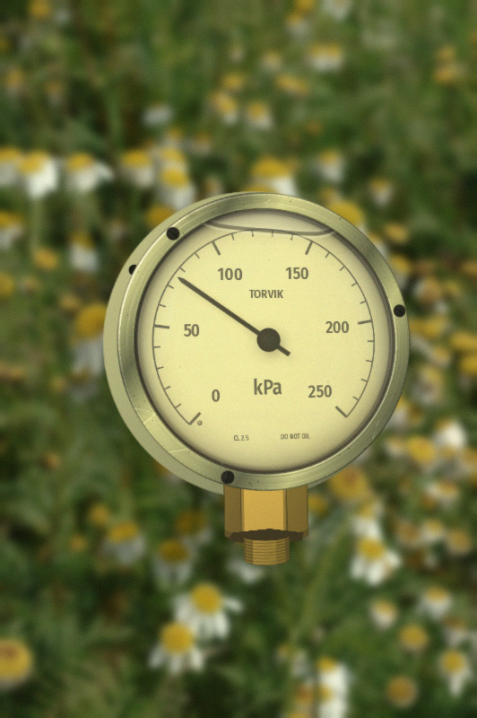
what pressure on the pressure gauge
75 kPa
